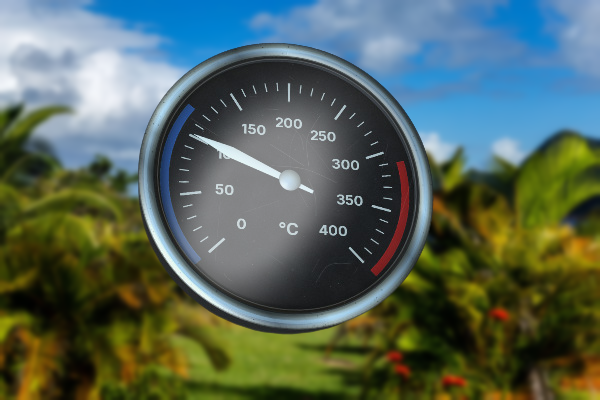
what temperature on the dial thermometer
100 °C
